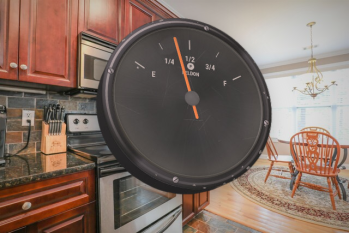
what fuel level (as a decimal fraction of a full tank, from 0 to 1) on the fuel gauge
0.375
